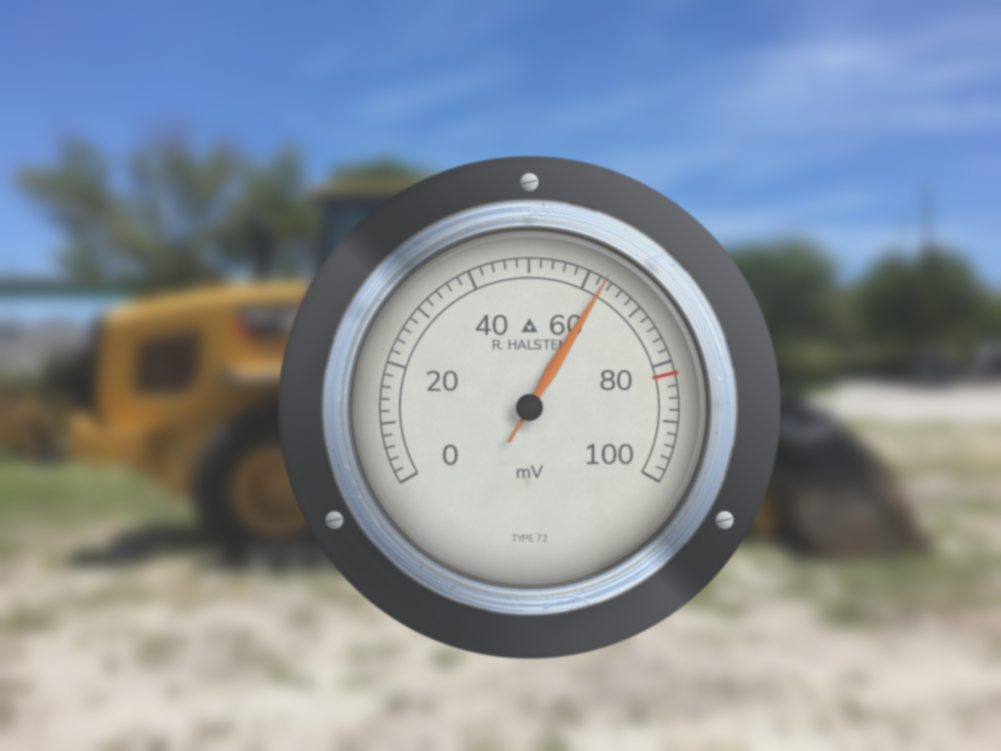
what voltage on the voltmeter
63 mV
